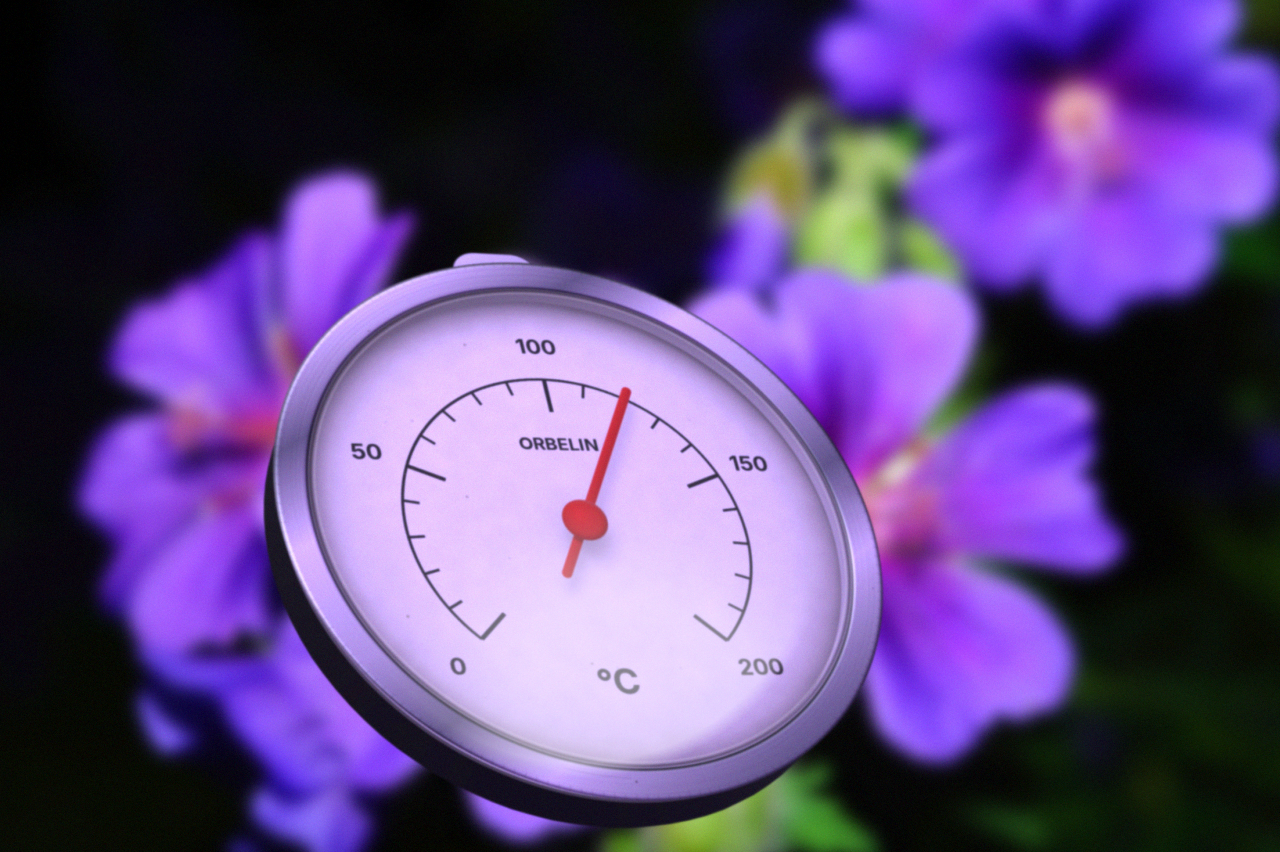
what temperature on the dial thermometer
120 °C
